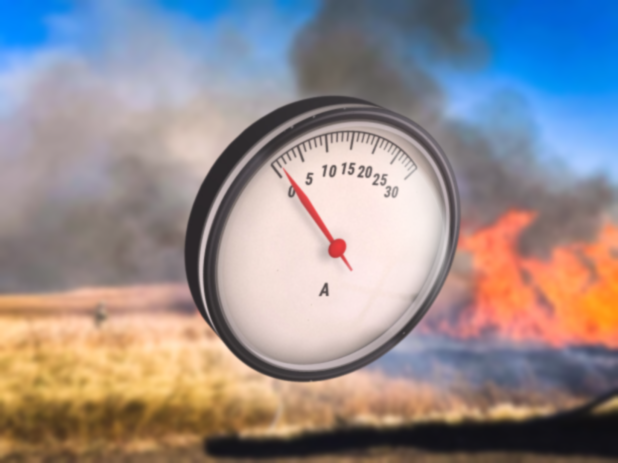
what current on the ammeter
1 A
